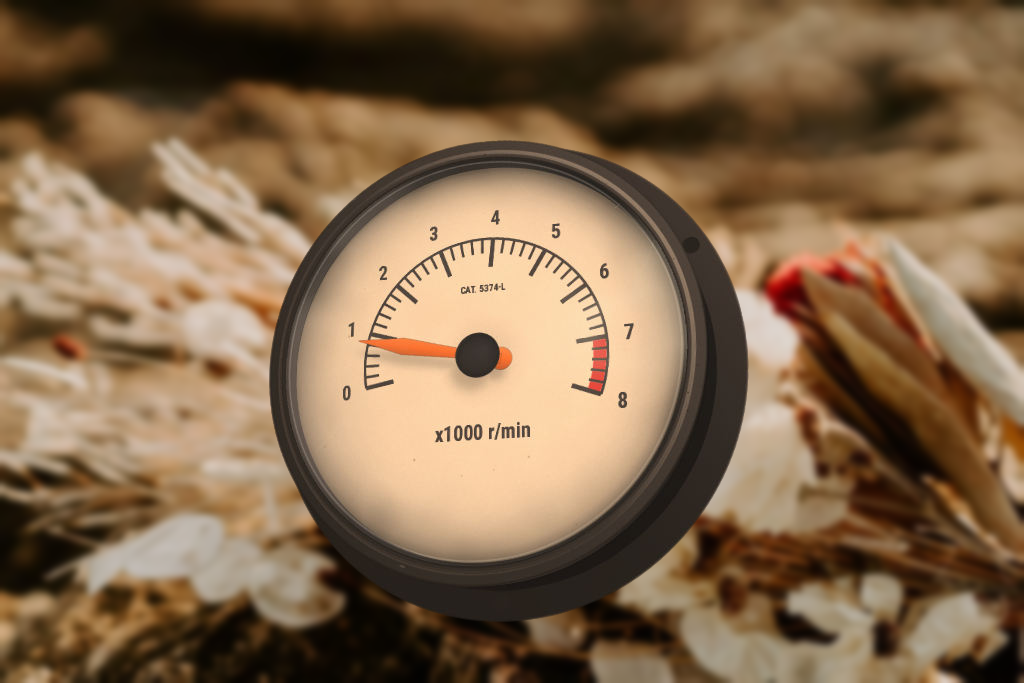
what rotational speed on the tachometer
800 rpm
